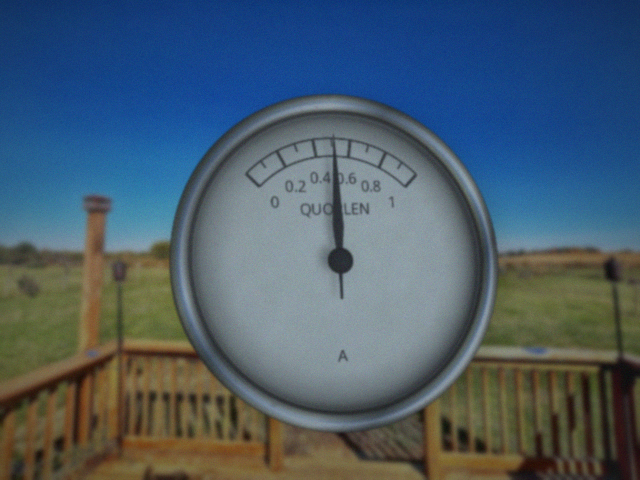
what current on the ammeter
0.5 A
